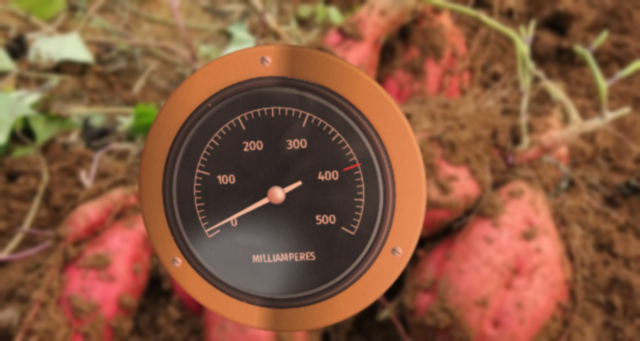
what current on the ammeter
10 mA
